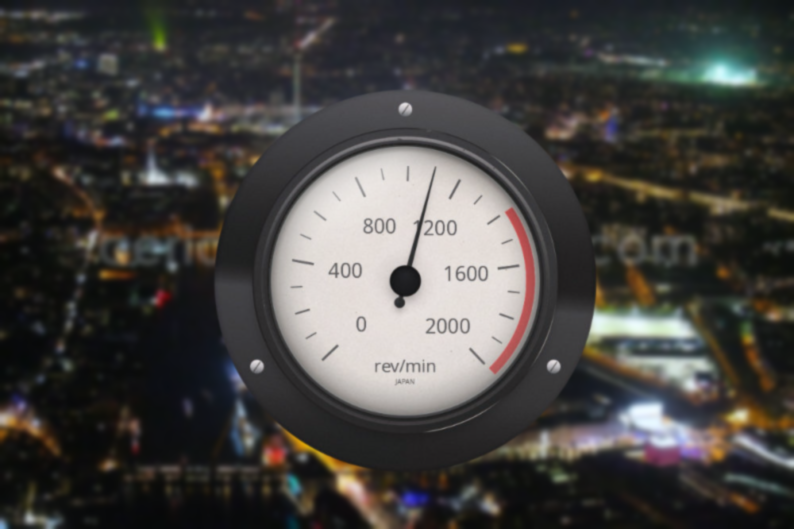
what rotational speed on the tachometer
1100 rpm
